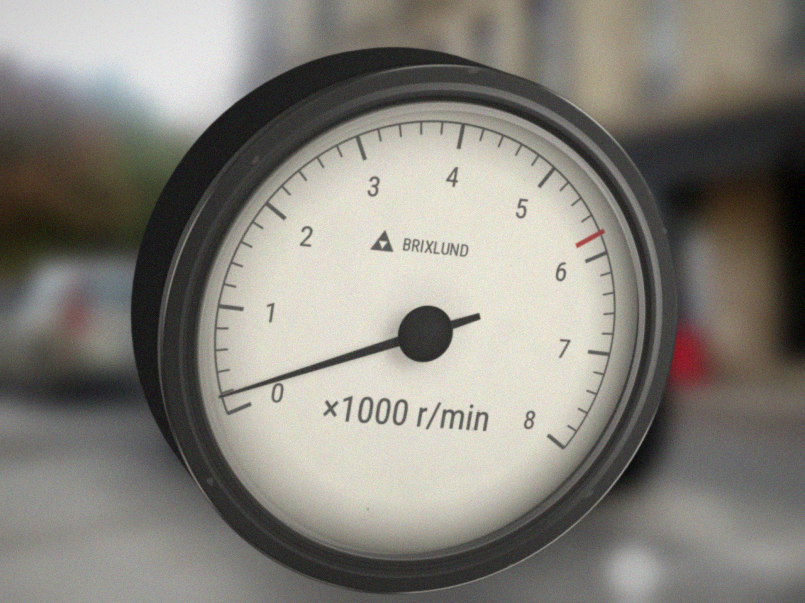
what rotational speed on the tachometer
200 rpm
